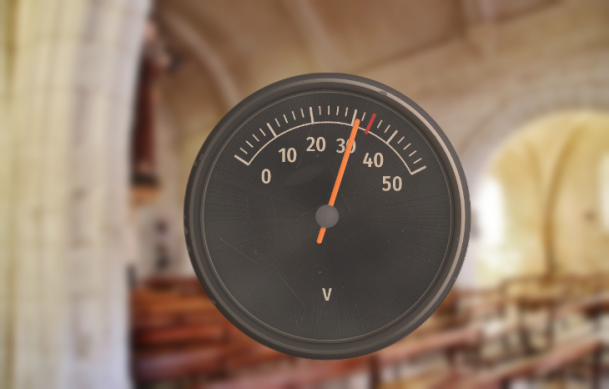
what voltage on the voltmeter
31 V
